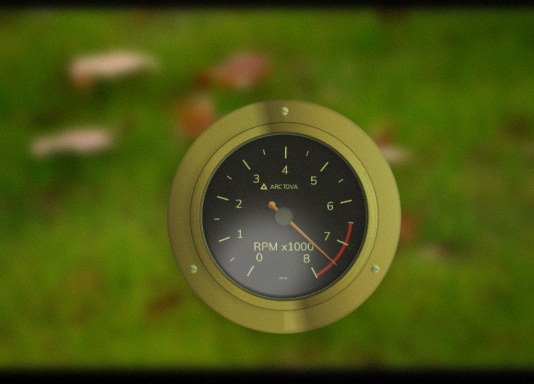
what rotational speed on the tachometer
7500 rpm
